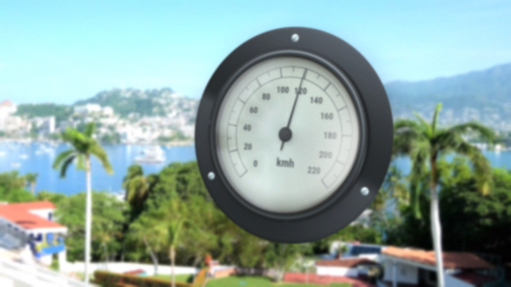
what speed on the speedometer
120 km/h
